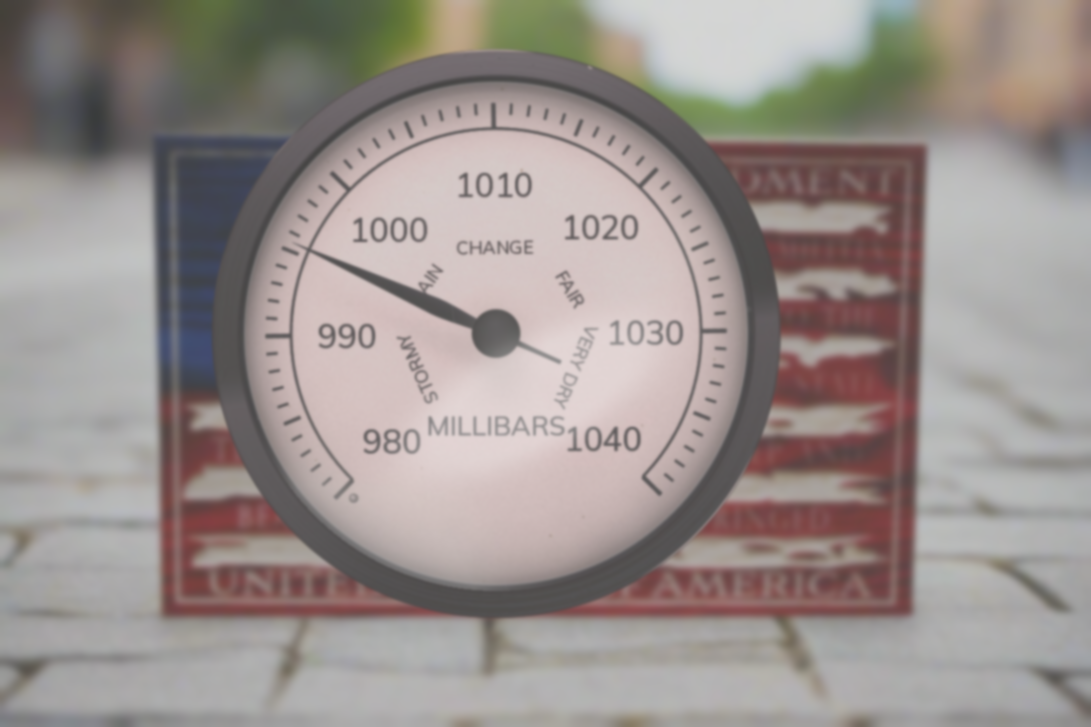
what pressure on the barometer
995.5 mbar
